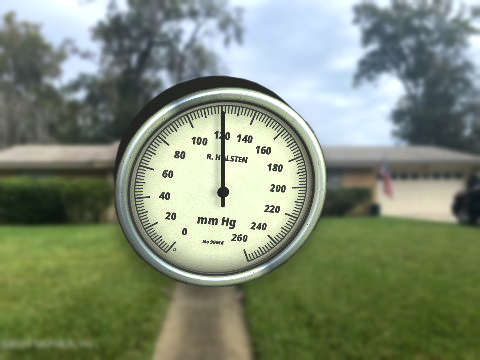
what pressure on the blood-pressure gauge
120 mmHg
